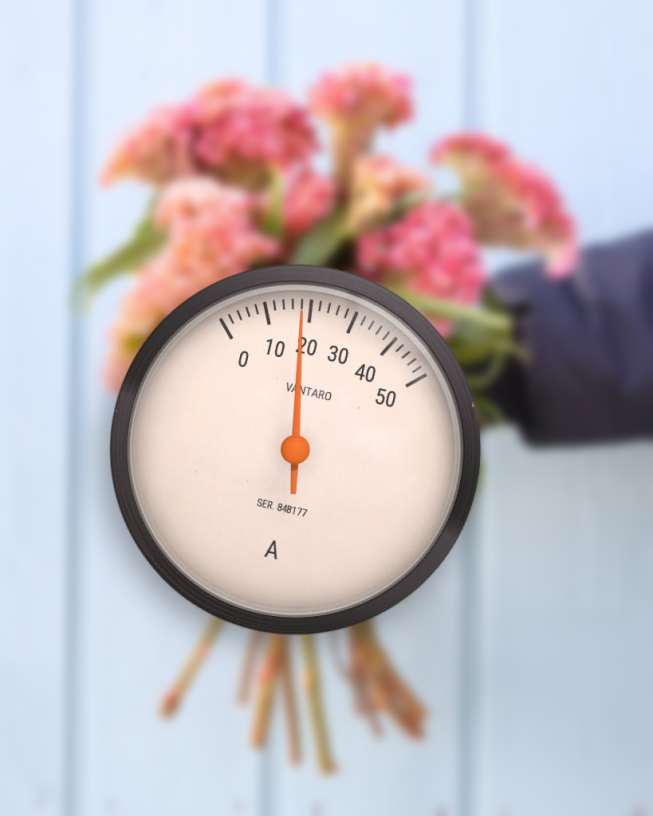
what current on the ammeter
18 A
